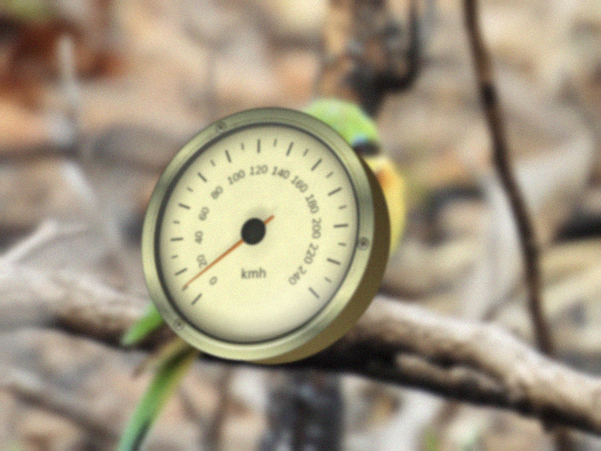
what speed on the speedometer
10 km/h
